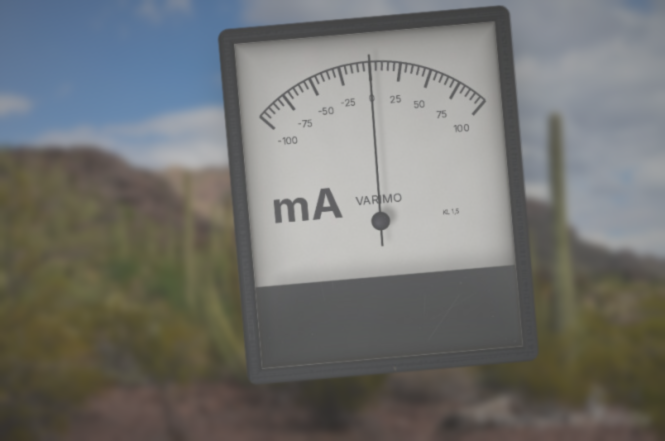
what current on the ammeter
0 mA
